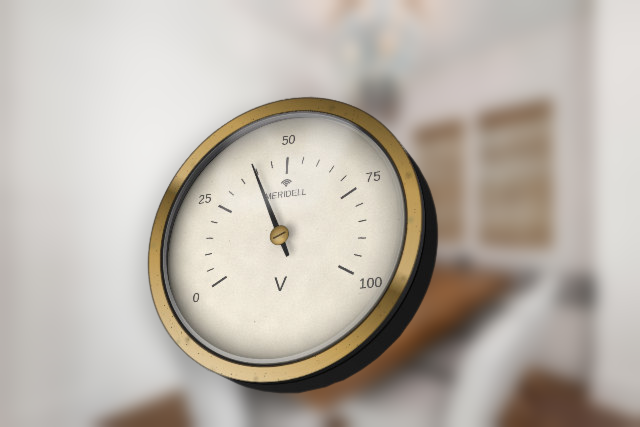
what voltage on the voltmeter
40 V
